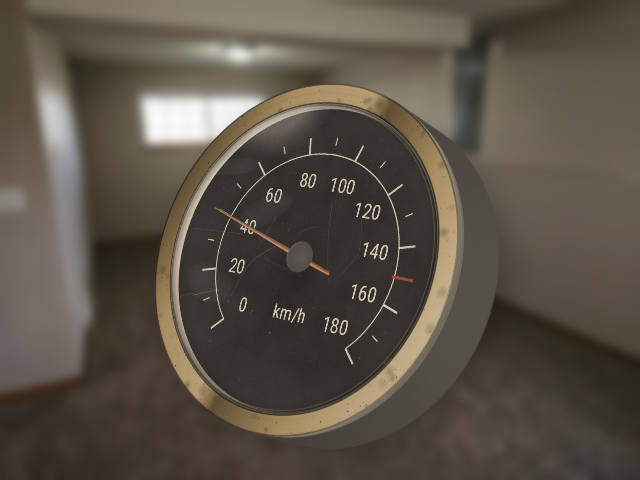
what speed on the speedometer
40 km/h
